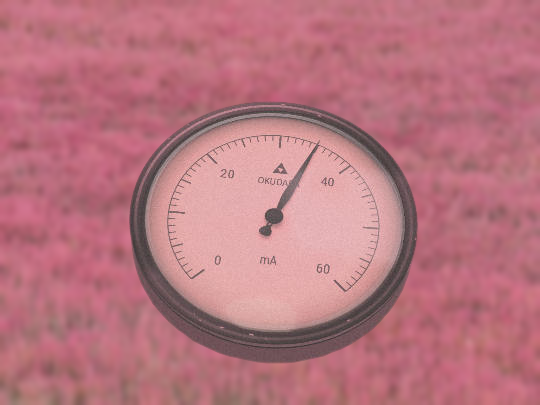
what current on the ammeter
35 mA
